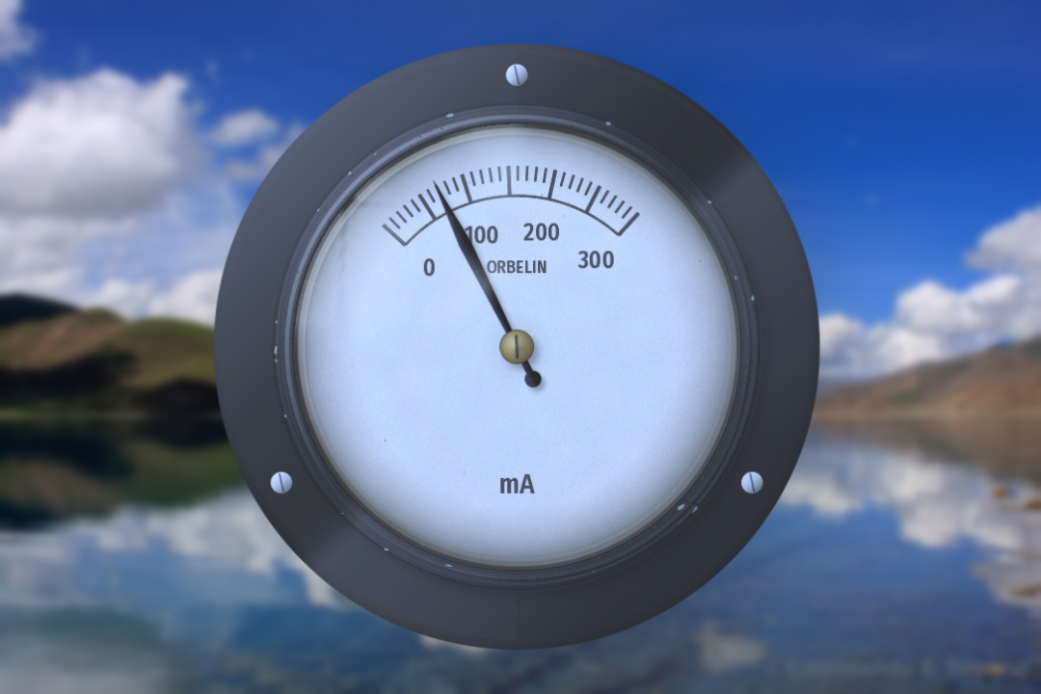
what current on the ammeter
70 mA
